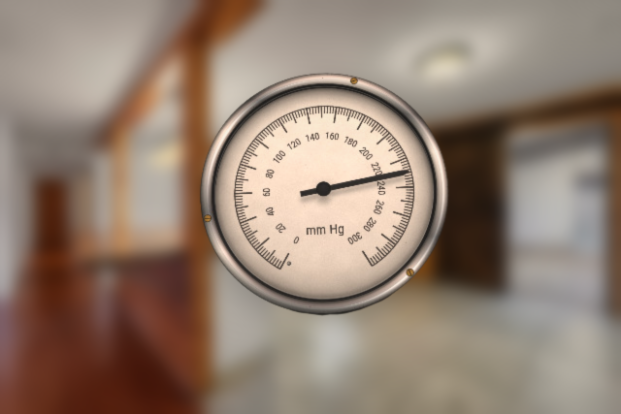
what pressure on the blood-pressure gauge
230 mmHg
